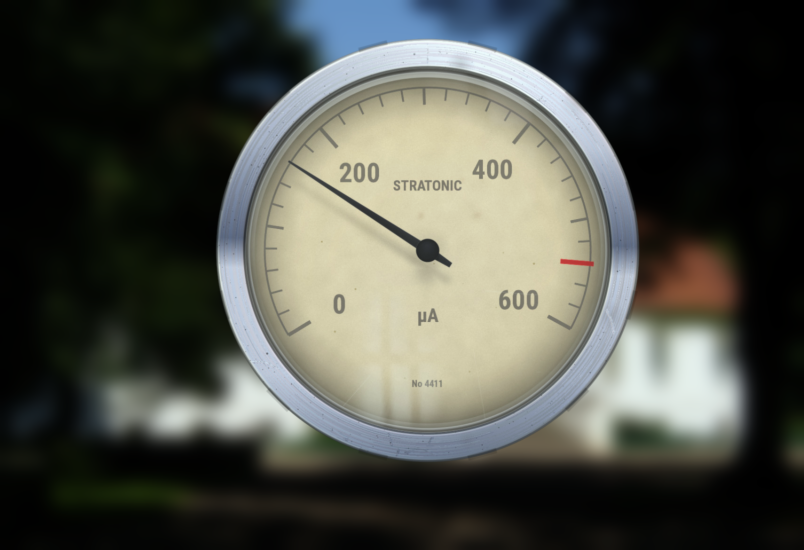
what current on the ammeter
160 µA
